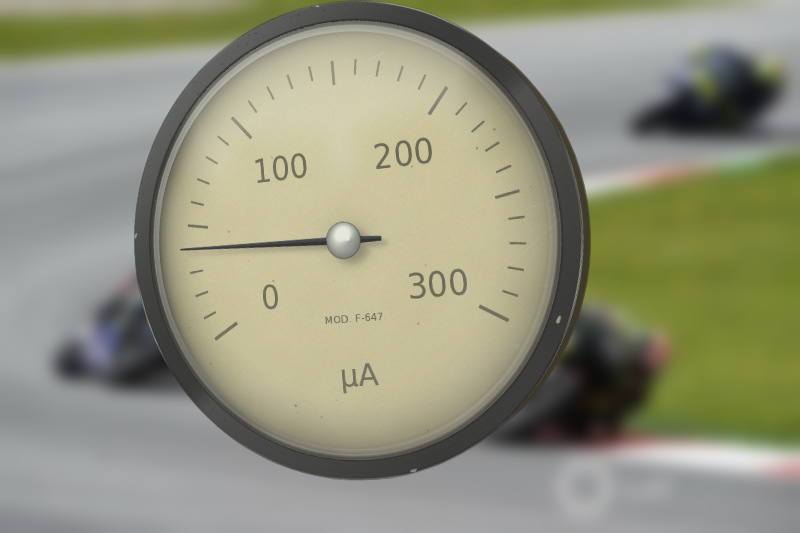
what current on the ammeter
40 µA
